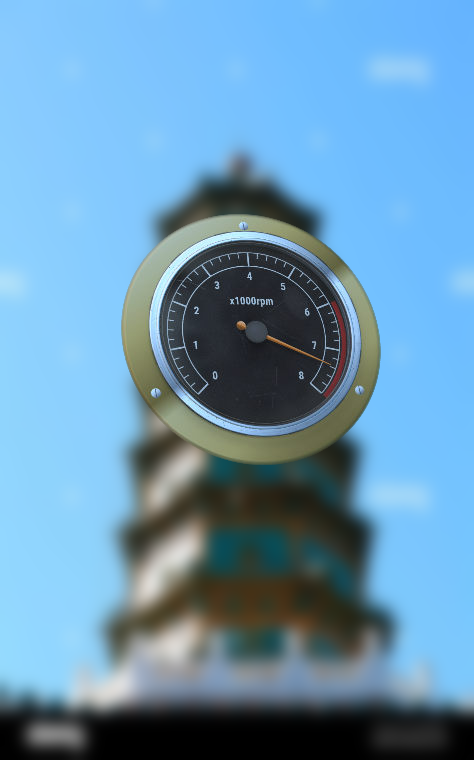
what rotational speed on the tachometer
7400 rpm
